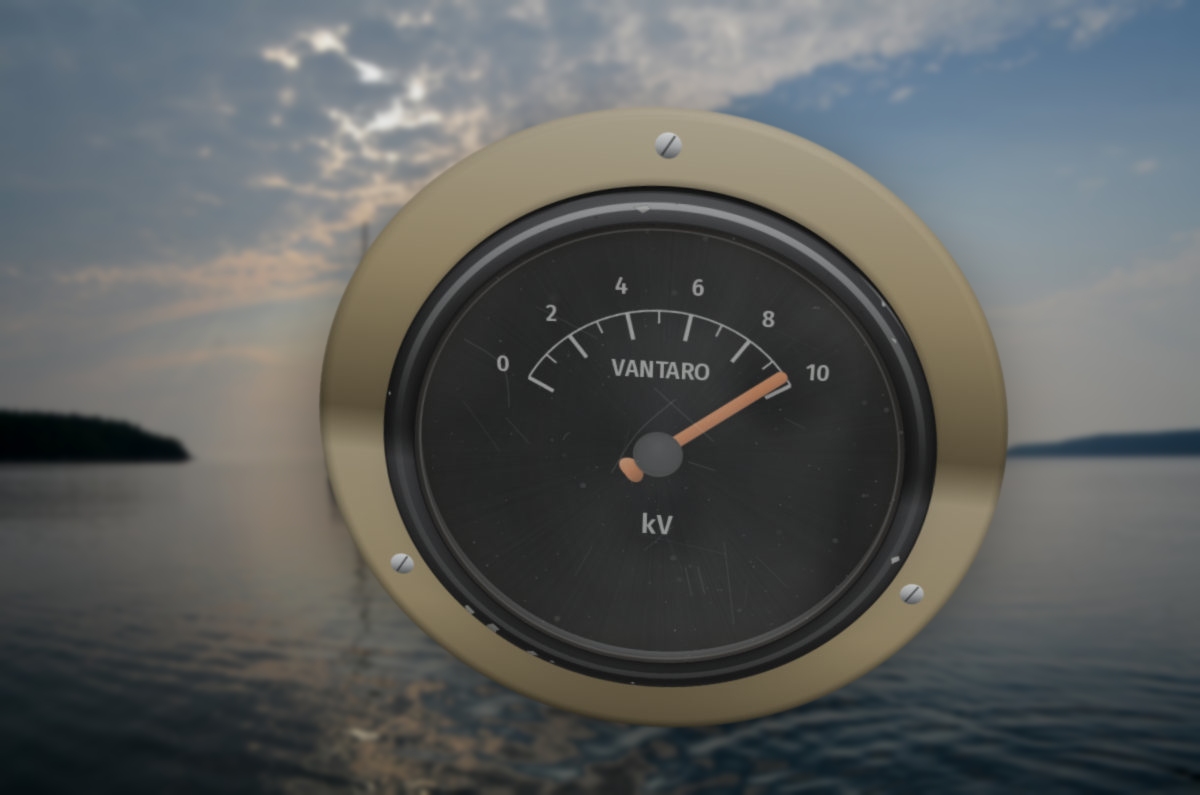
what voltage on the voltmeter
9.5 kV
